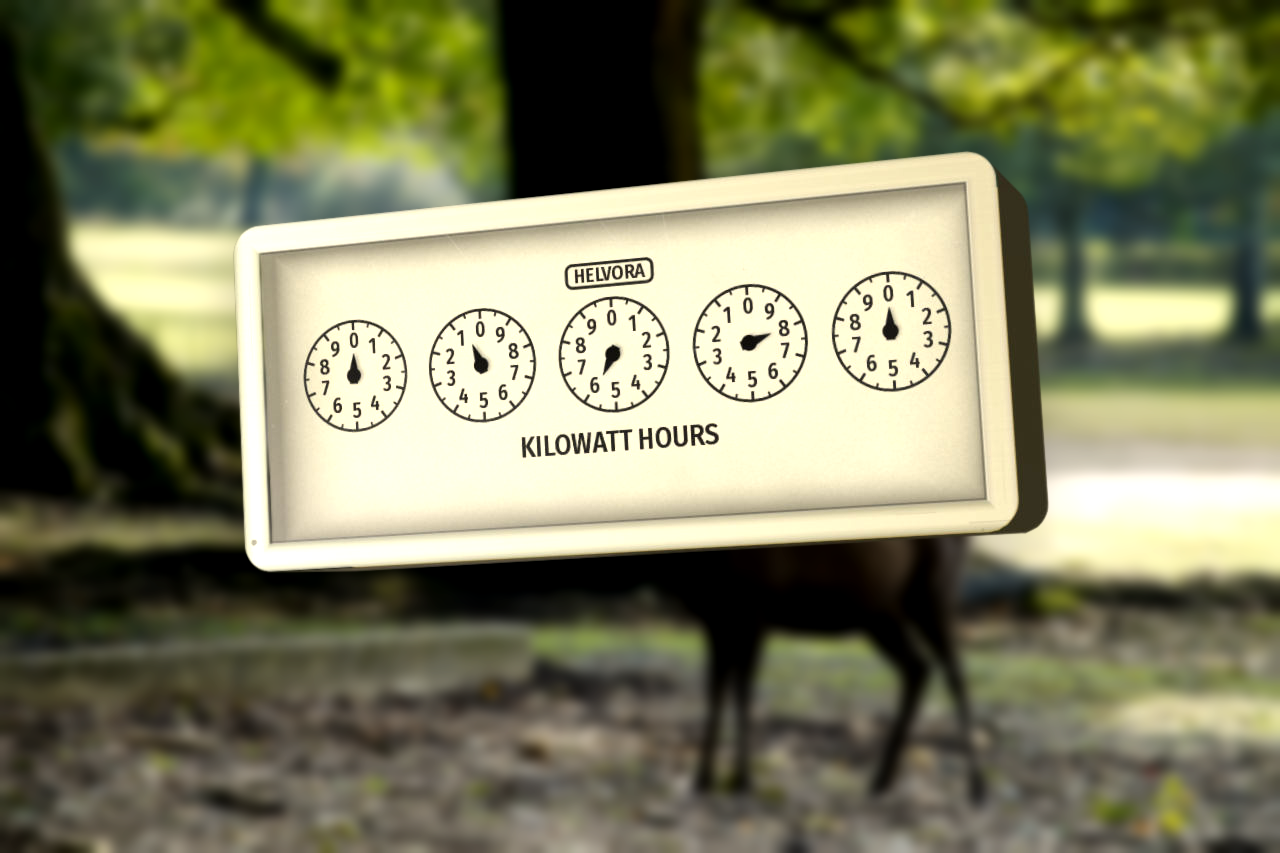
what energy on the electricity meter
580 kWh
